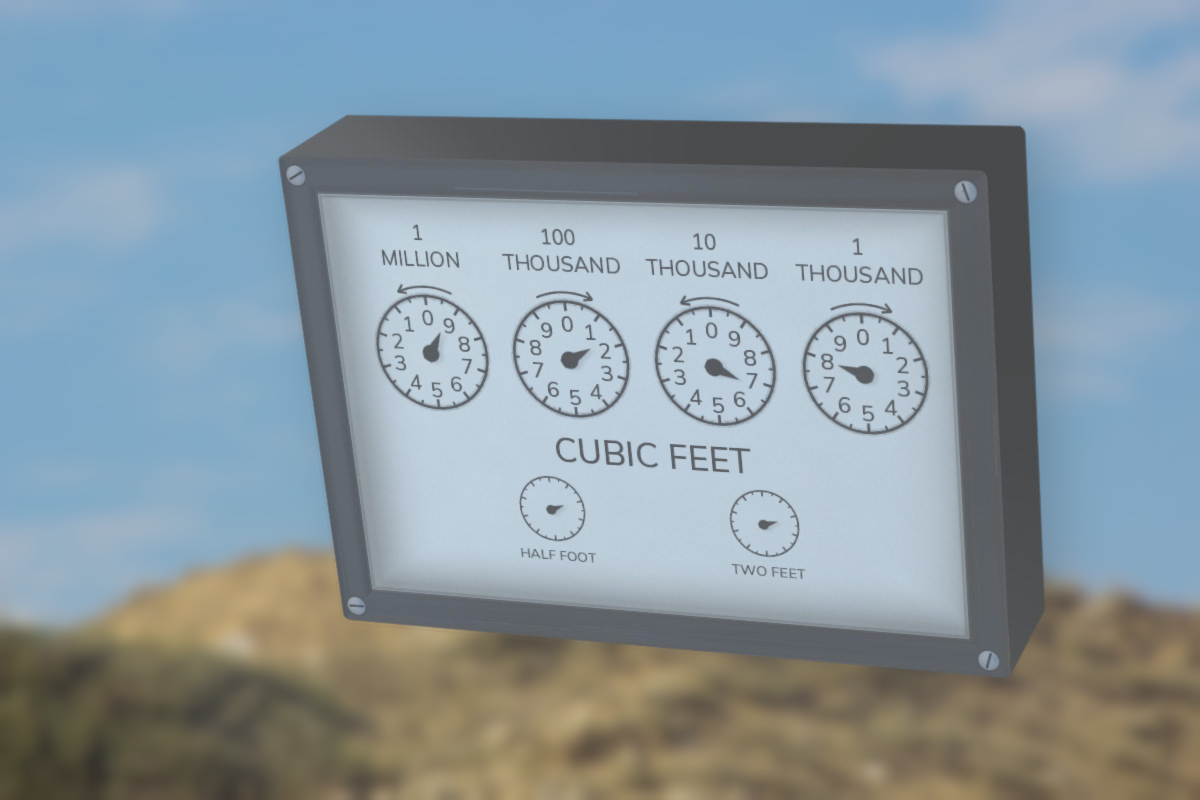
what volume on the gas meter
916800 ft³
